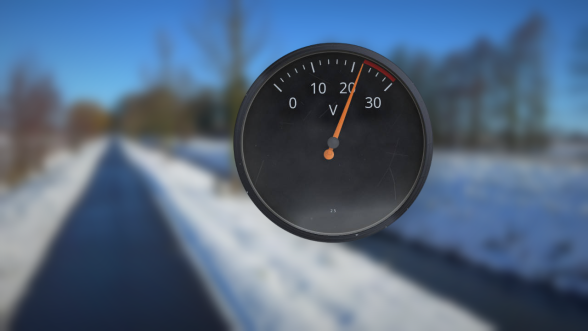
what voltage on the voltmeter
22 V
